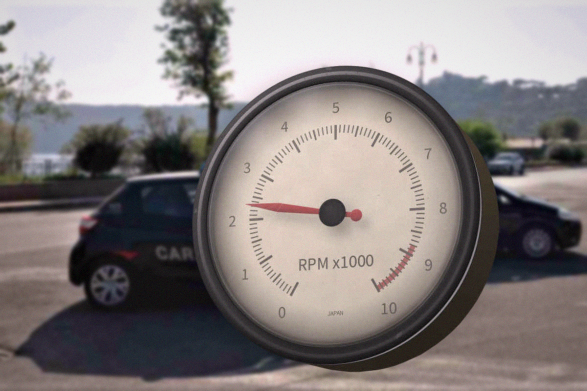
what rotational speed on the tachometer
2300 rpm
